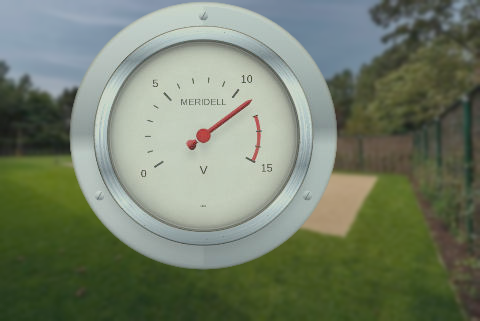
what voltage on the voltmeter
11 V
